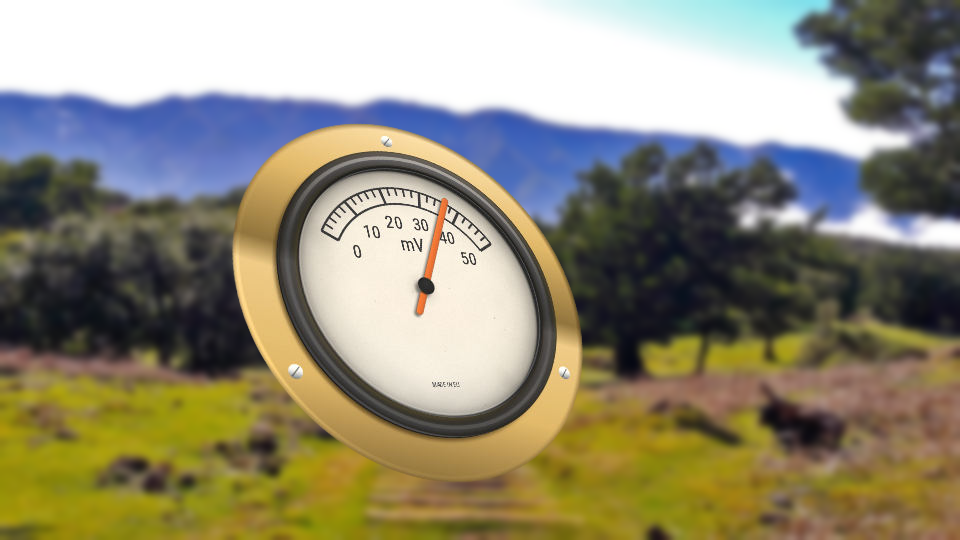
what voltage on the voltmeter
36 mV
